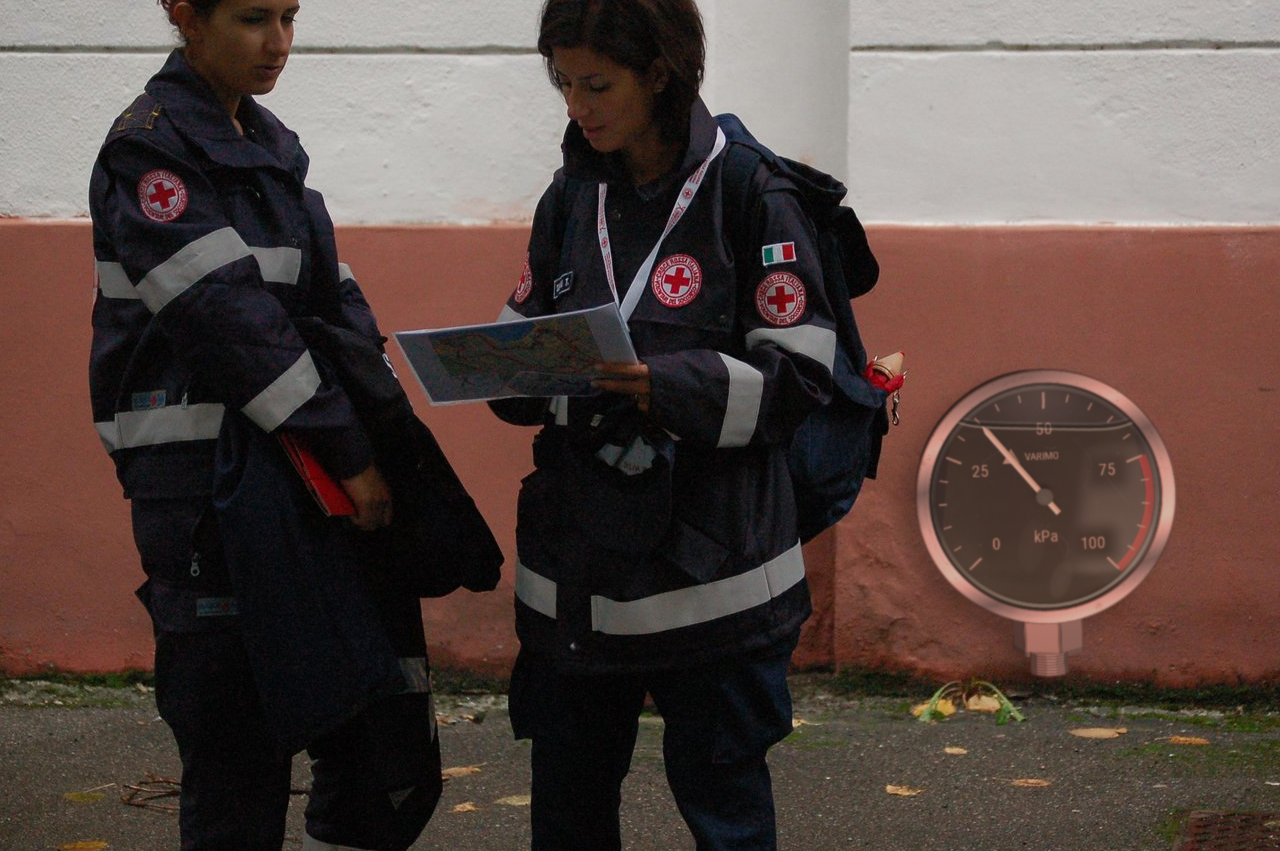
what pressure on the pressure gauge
35 kPa
